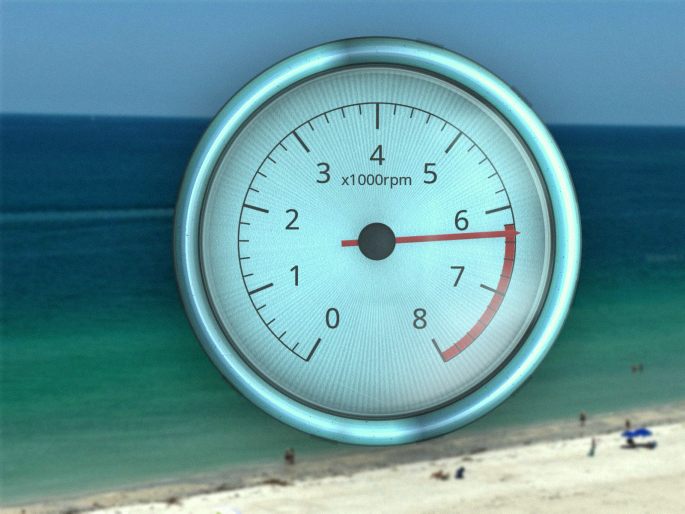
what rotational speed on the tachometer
6300 rpm
